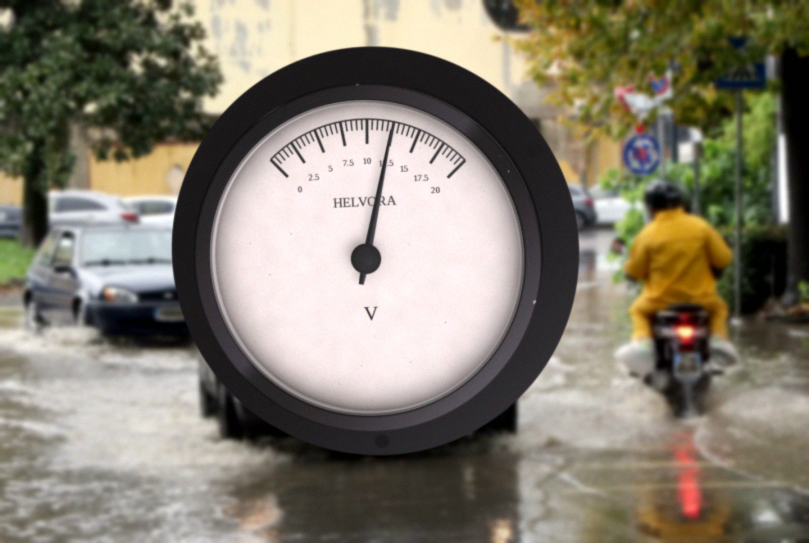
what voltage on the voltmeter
12.5 V
